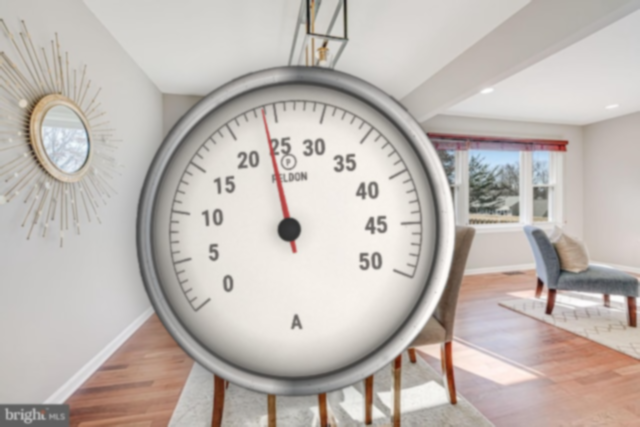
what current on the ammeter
24 A
